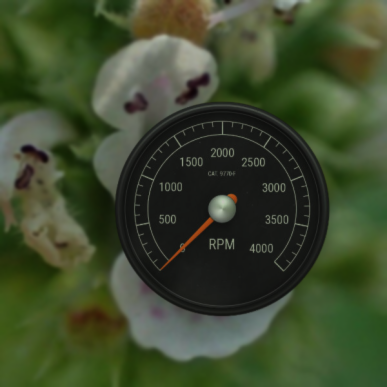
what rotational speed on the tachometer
0 rpm
